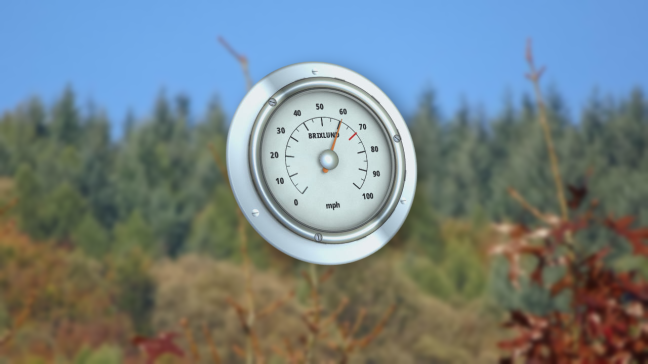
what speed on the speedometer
60 mph
